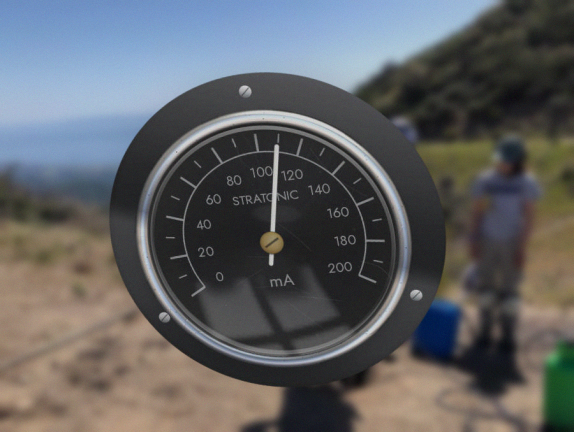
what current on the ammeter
110 mA
